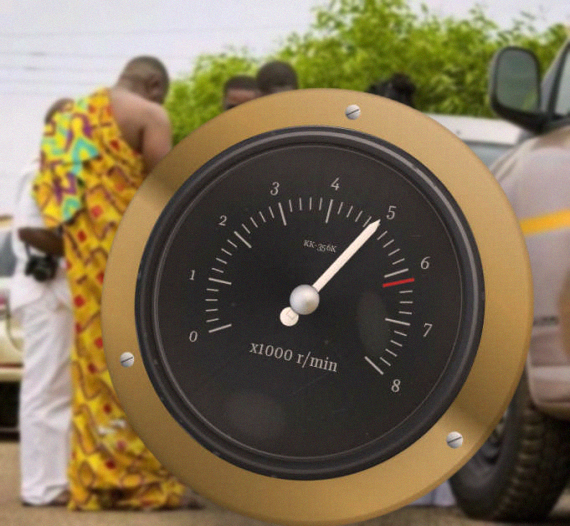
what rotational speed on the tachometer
5000 rpm
